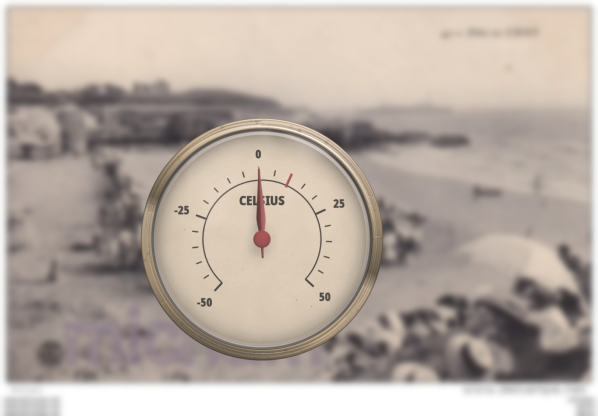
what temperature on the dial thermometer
0 °C
